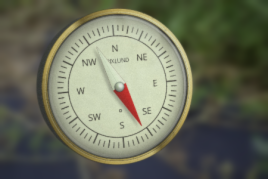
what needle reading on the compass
155 °
